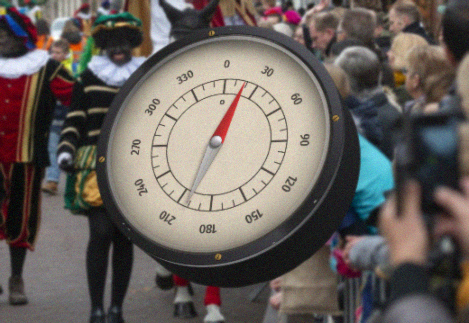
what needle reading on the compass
20 °
